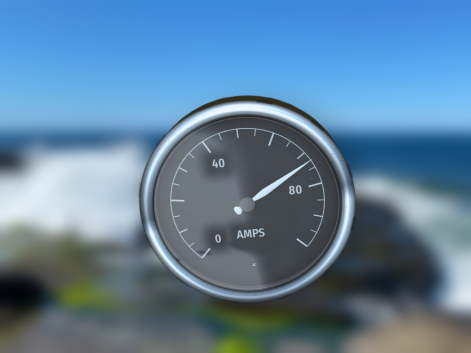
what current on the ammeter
72.5 A
